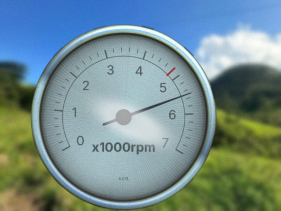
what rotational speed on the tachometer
5500 rpm
